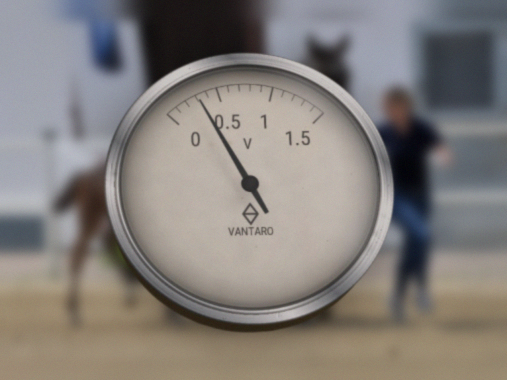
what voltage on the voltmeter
0.3 V
